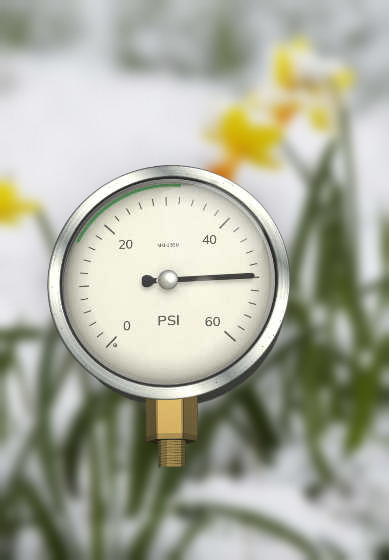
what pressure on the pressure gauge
50 psi
